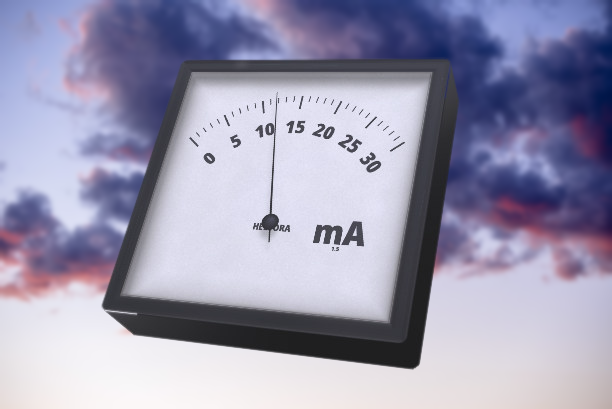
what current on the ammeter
12 mA
